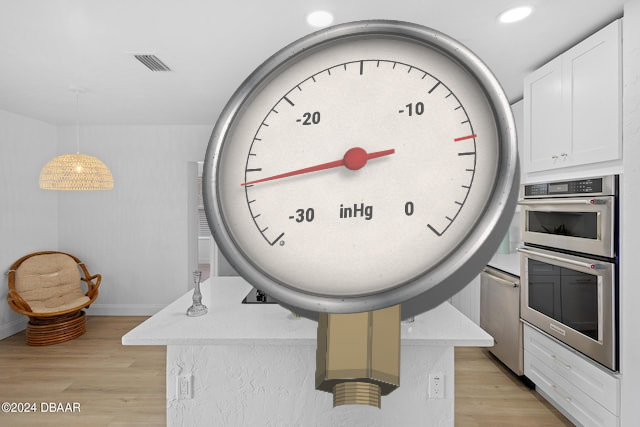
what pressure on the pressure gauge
-26 inHg
